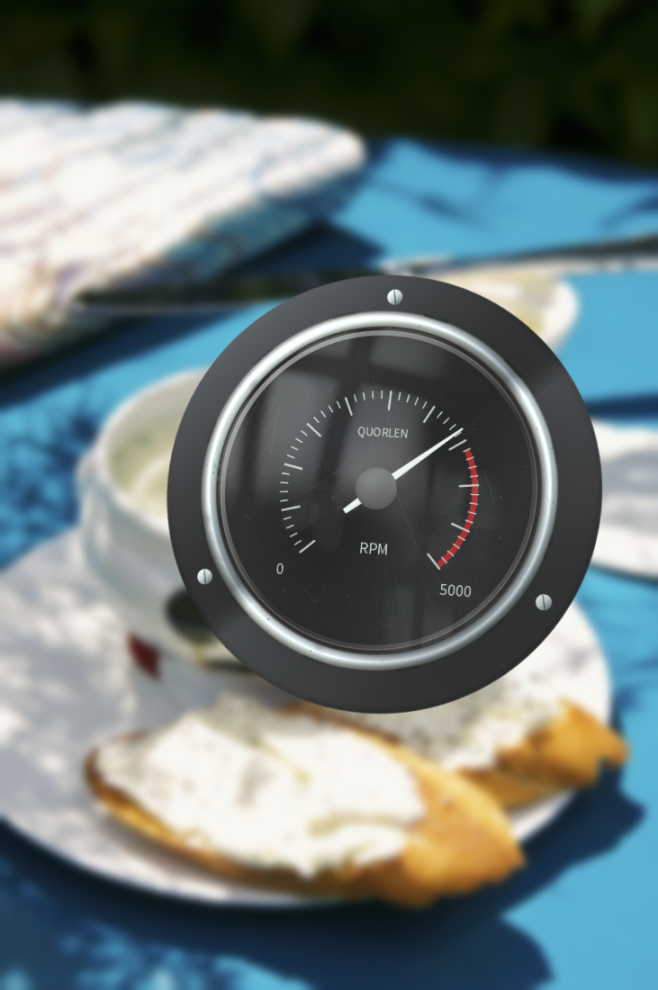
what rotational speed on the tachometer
3400 rpm
